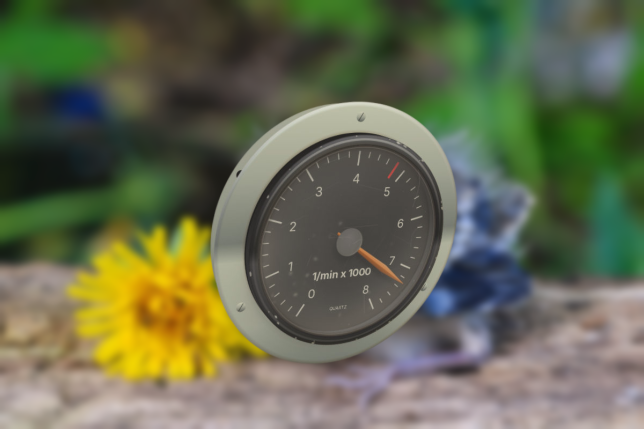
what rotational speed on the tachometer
7300 rpm
